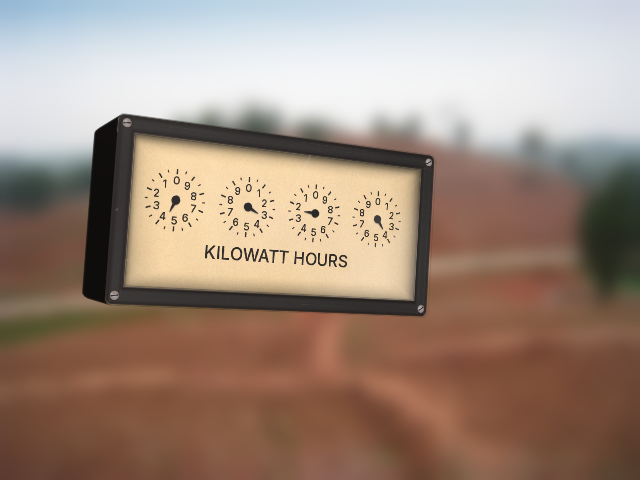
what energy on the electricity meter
4324 kWh
